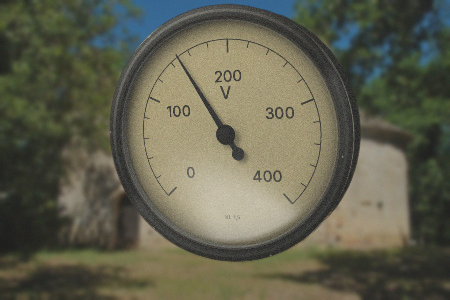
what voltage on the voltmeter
150 V
